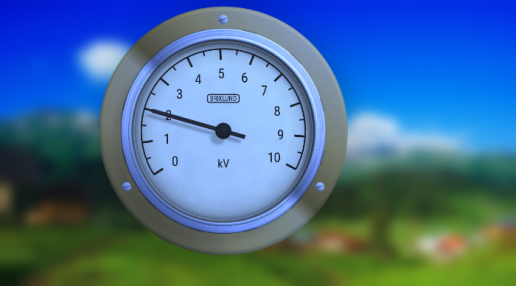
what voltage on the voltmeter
2 kV
